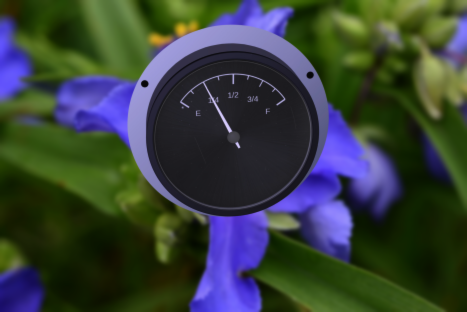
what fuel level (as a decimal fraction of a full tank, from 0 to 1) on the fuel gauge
0.25
